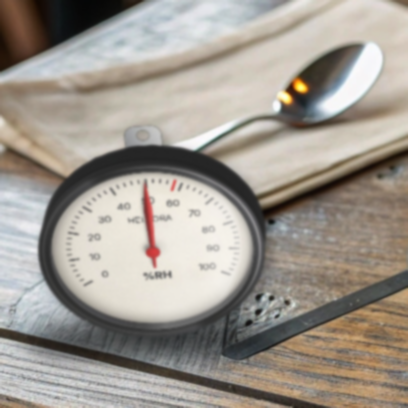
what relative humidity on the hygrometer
50 %
